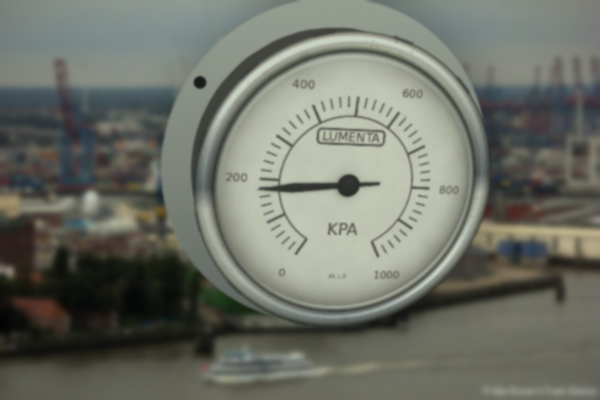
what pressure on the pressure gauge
180 kPa
